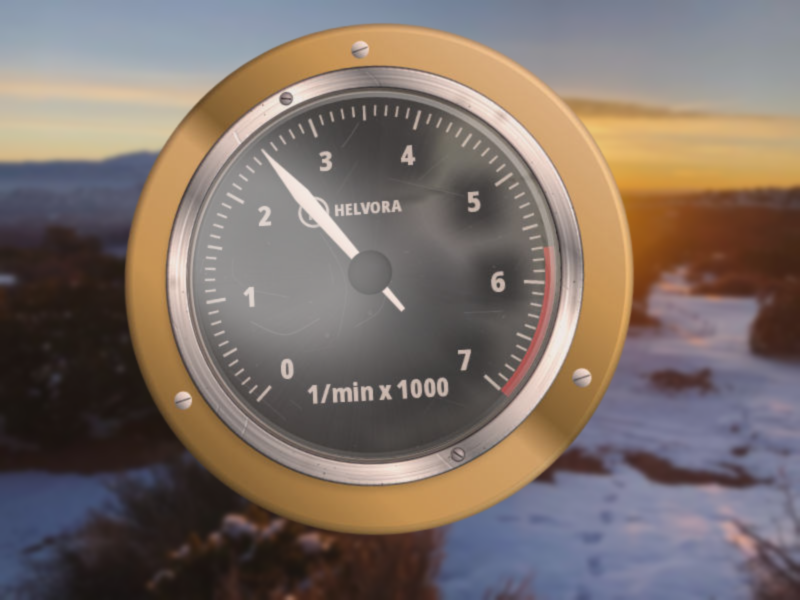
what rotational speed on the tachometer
2500 rpm
